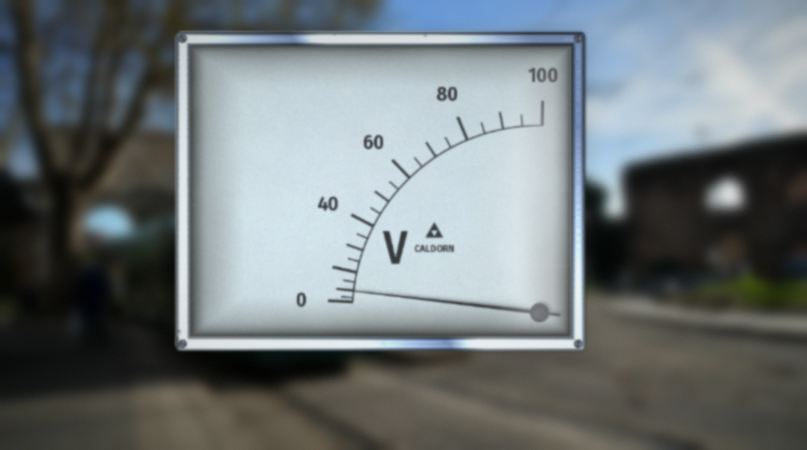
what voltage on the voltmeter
10 V
